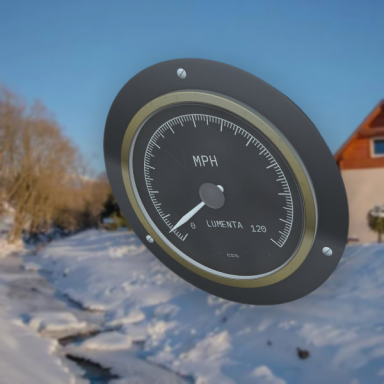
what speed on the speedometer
5 mph
